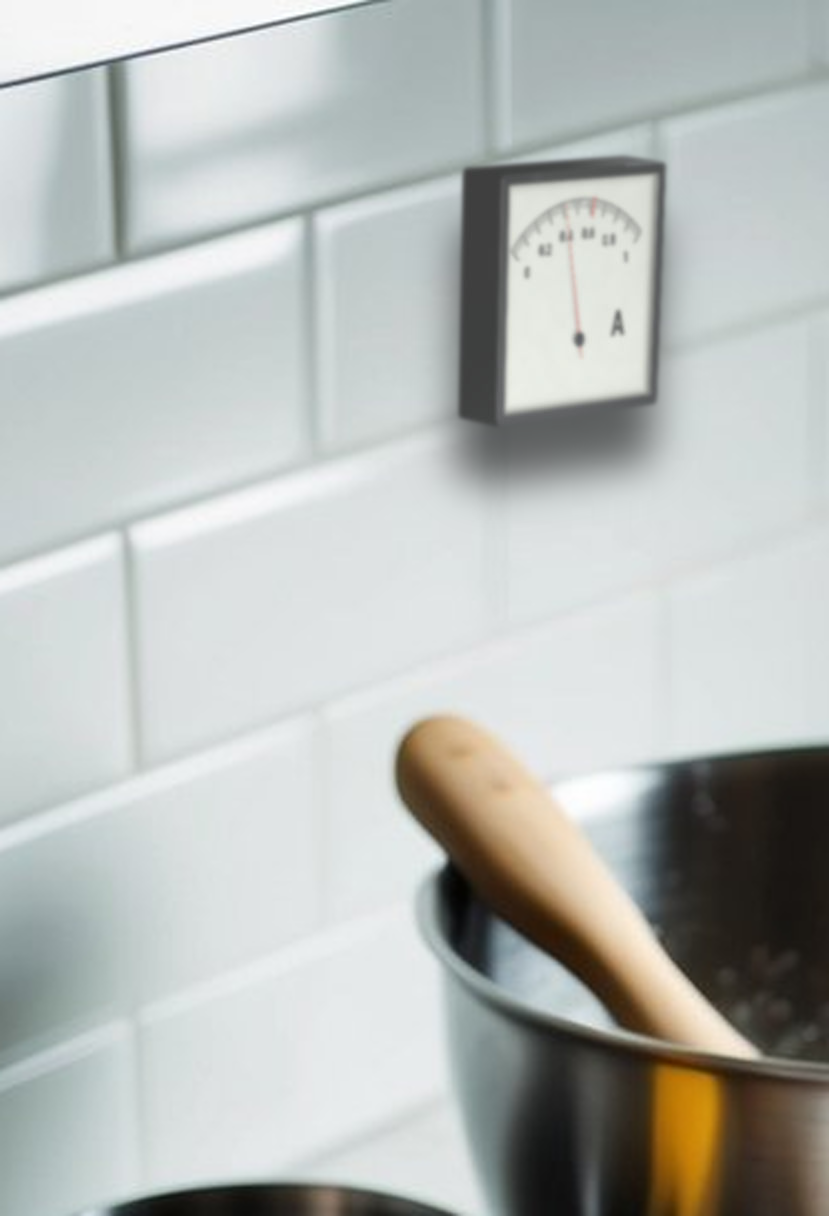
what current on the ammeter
0.4 A
